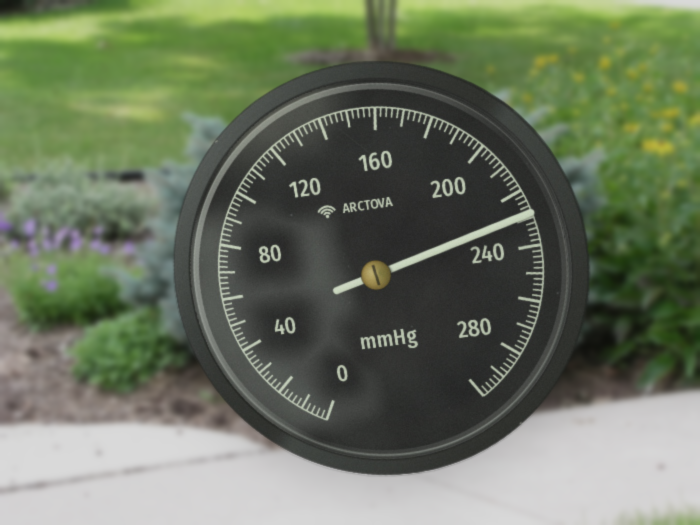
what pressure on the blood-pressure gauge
228 mmHg
